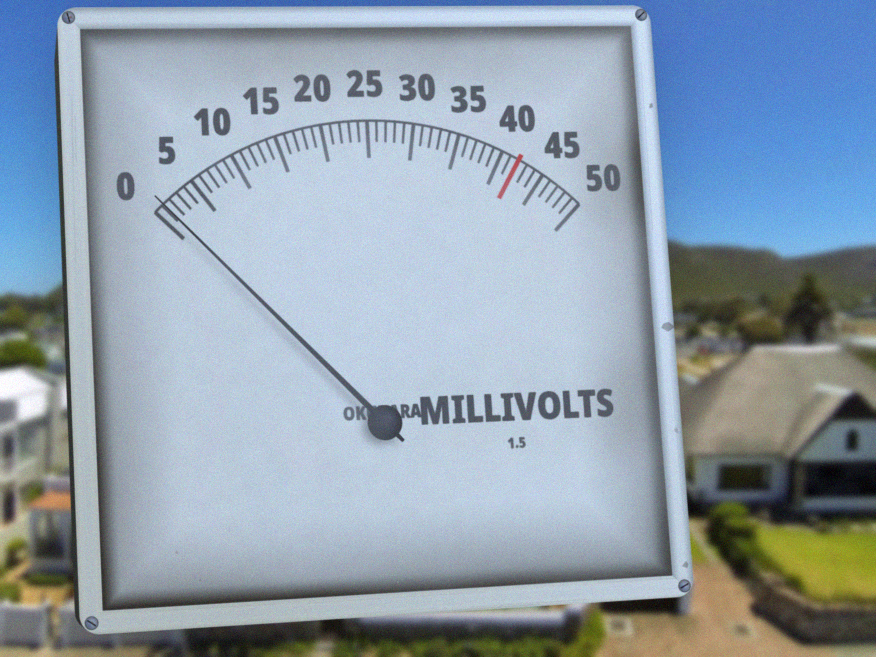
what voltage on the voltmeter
1 mV
